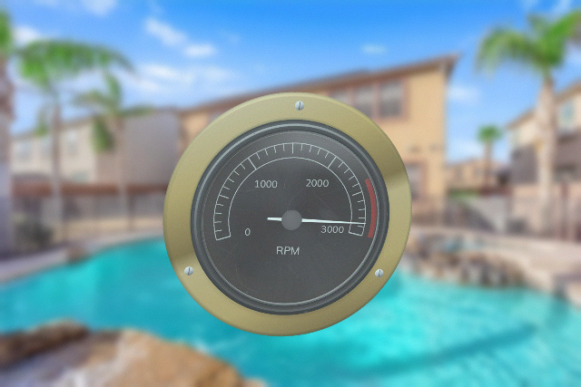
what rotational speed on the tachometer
2850 rpm
